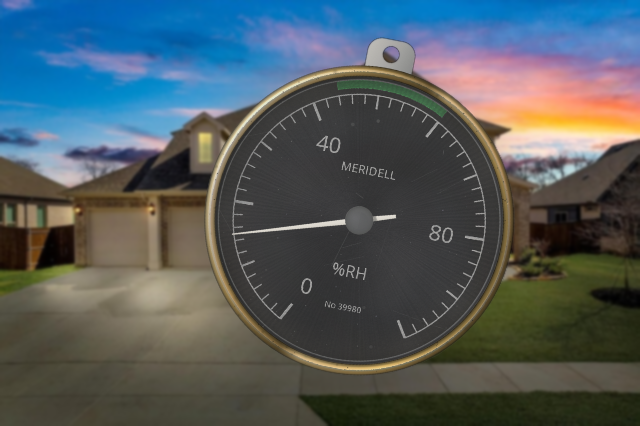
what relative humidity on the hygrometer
15 %
